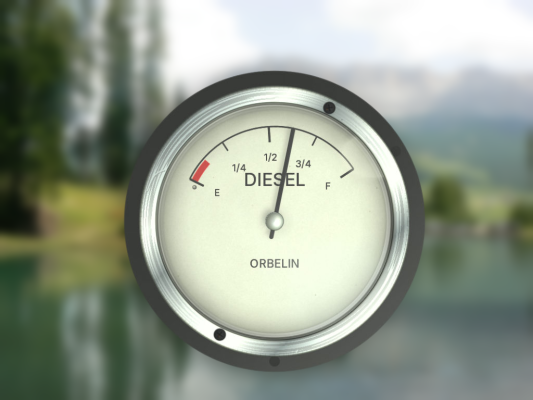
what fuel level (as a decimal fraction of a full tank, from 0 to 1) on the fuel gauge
0.625
